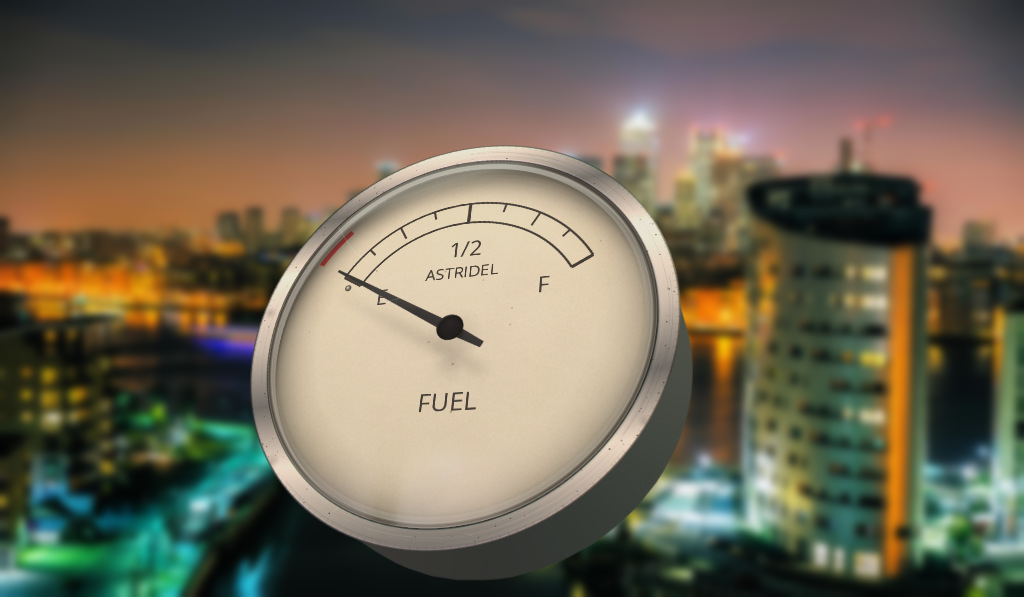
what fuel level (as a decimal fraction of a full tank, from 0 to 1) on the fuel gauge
0
